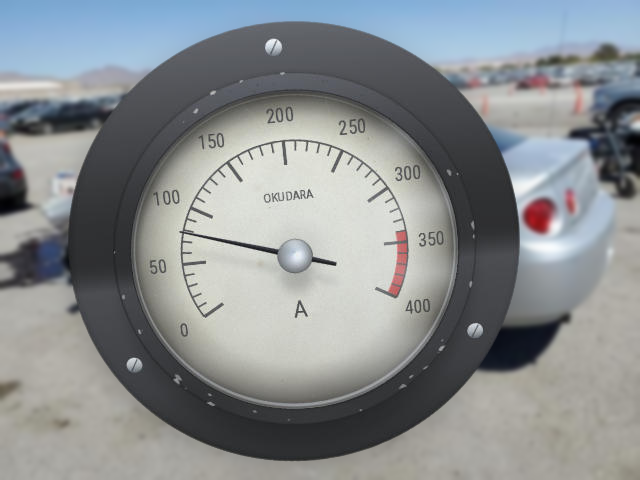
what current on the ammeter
80 A
